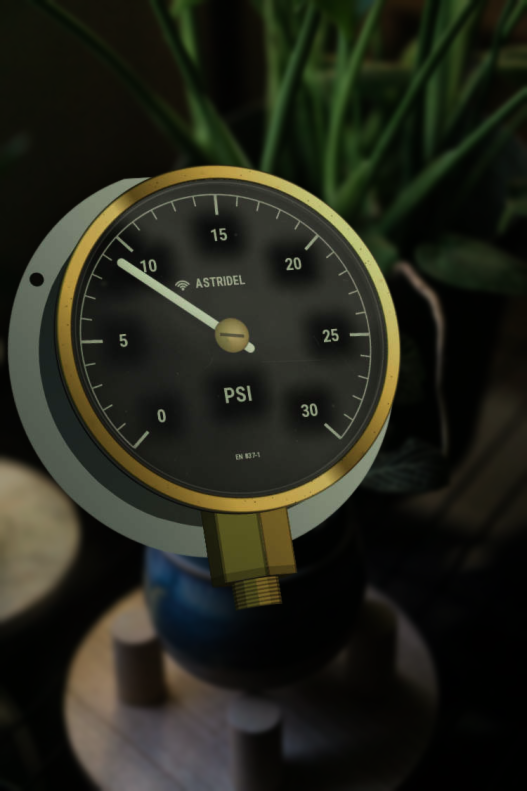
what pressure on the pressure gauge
9 psi
